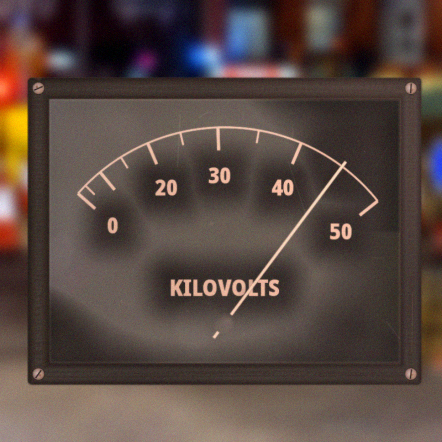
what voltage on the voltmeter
45 kV
